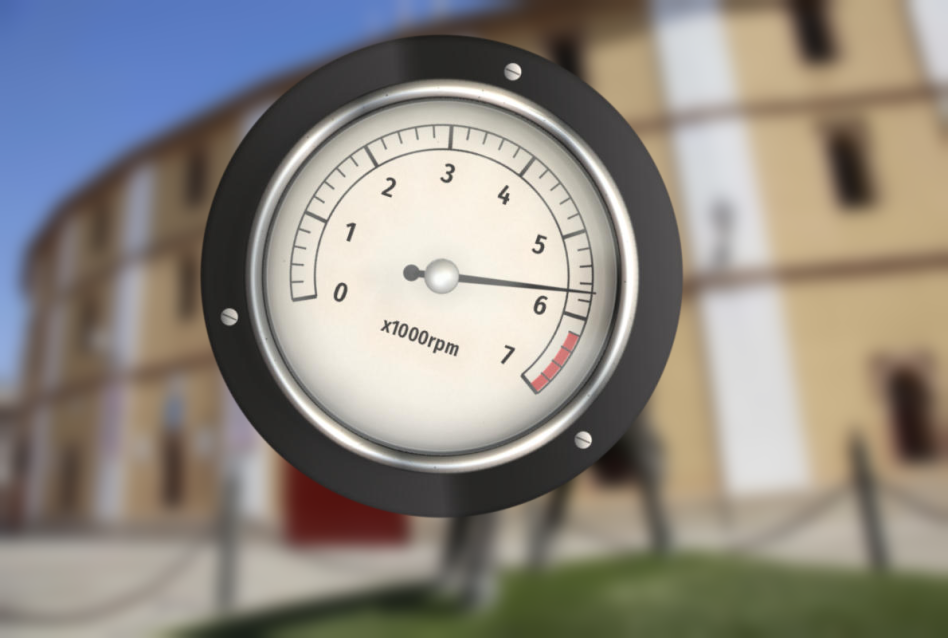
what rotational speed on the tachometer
5700 rpm
